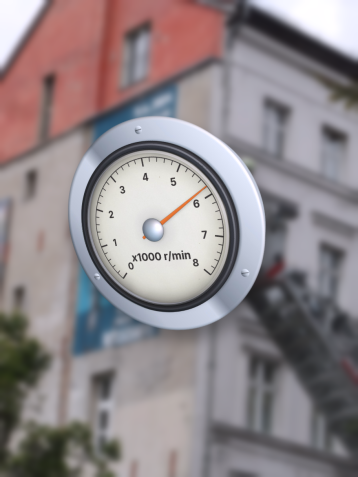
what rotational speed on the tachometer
5800 rpm
